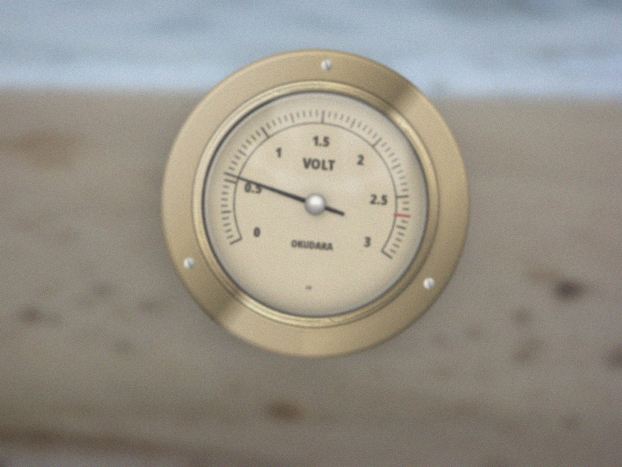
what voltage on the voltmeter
0.55 V
